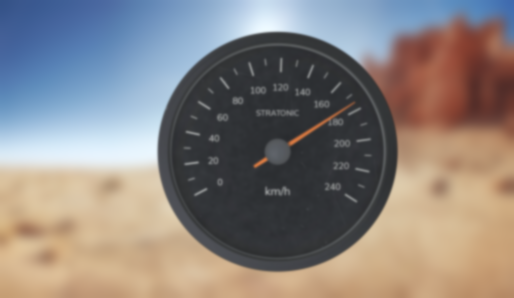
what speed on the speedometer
175 km/h
